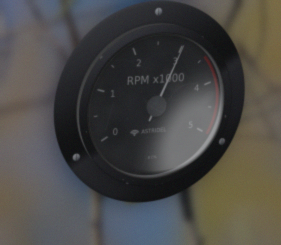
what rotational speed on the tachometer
3000 rpm
